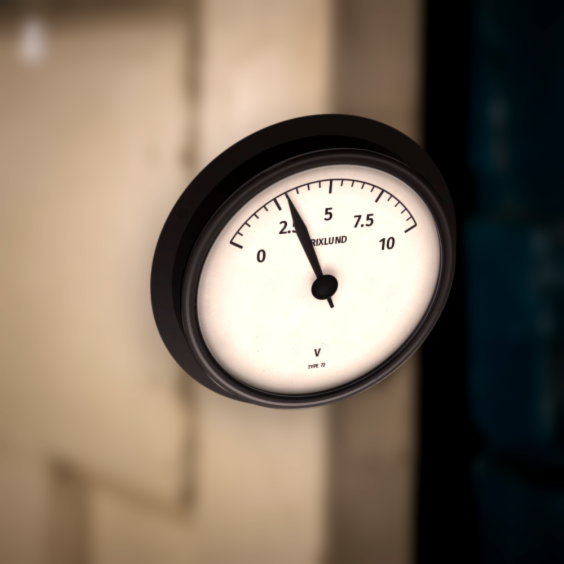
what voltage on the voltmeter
3 V
